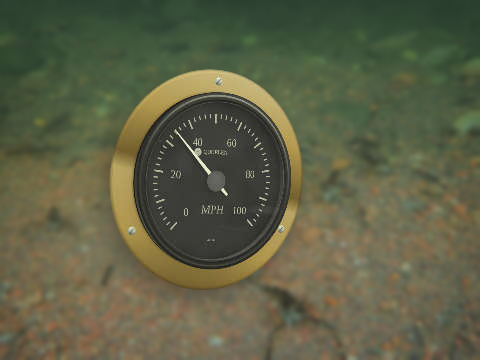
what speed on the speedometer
34 mph
